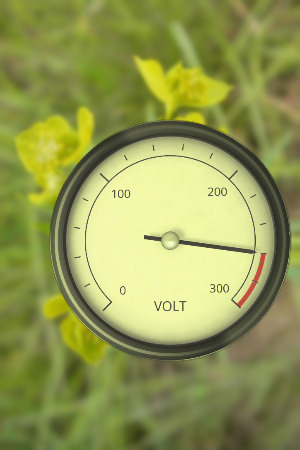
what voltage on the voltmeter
260 V
